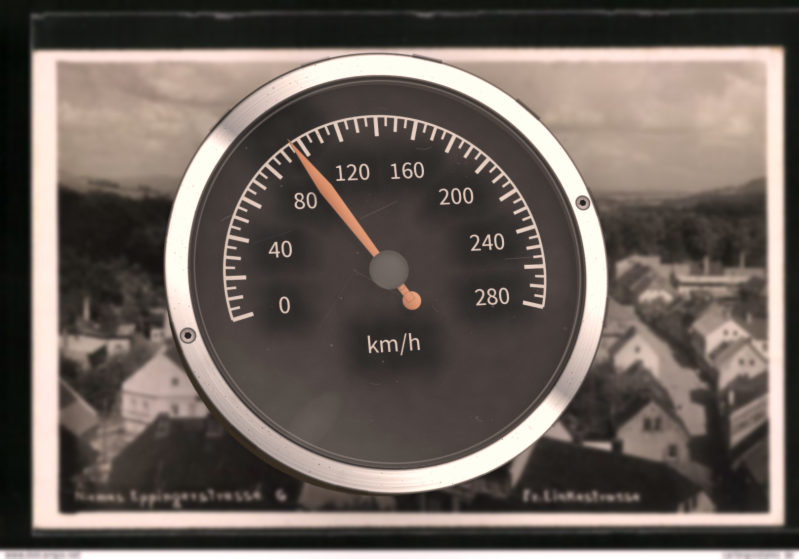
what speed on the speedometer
95 km/h
